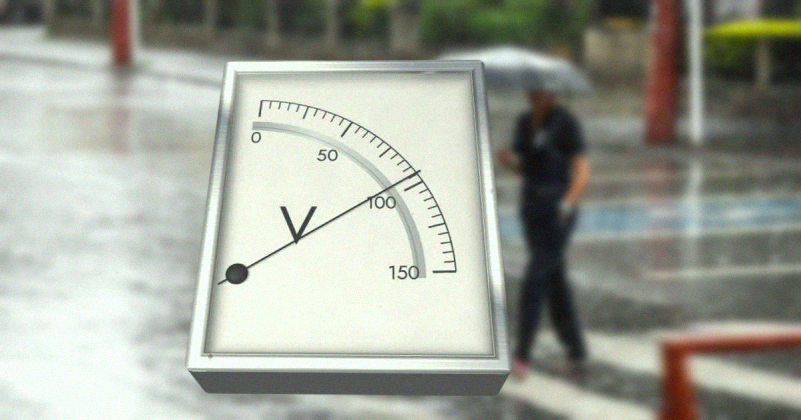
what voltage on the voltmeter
95 V
